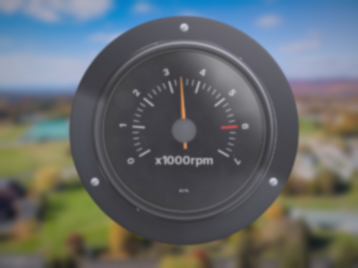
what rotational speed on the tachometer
3400 rpm
